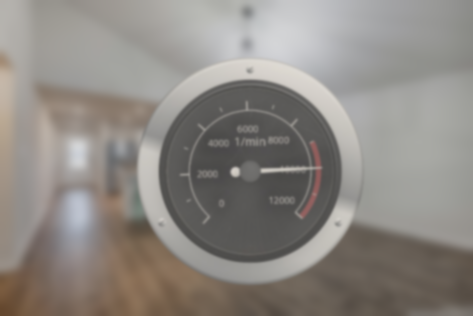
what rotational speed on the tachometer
10000 rpm
